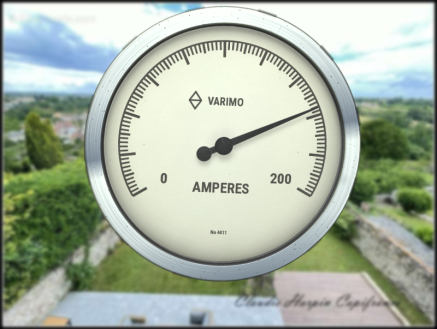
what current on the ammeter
156 A
